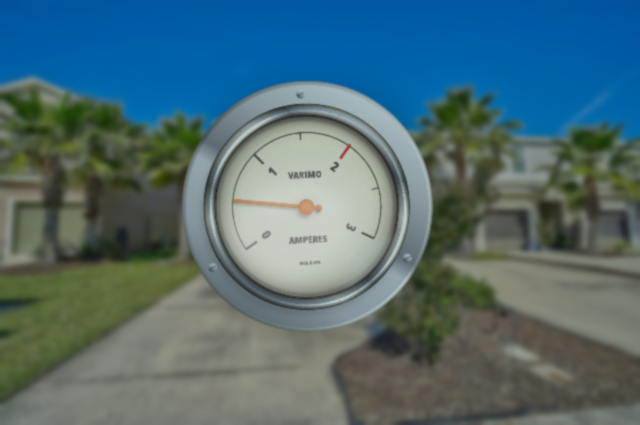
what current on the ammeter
0.5 A
